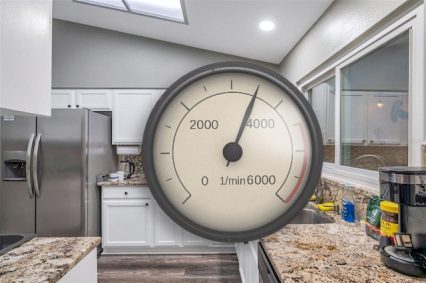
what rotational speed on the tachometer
3500 rpm
